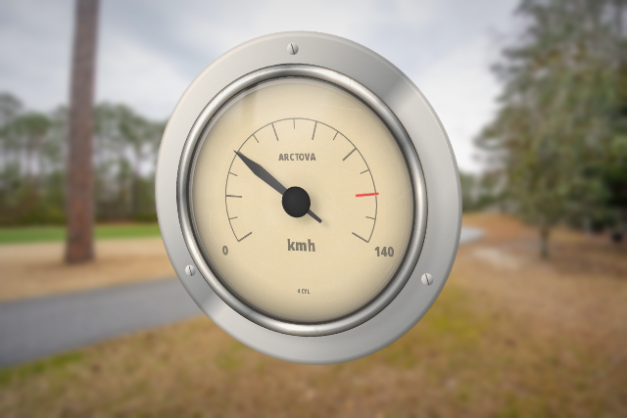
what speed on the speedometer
40 km/h
